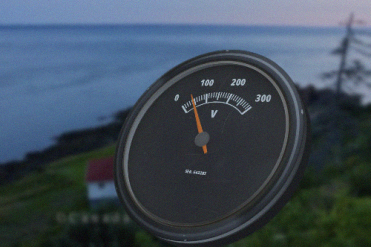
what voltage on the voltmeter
50 V
